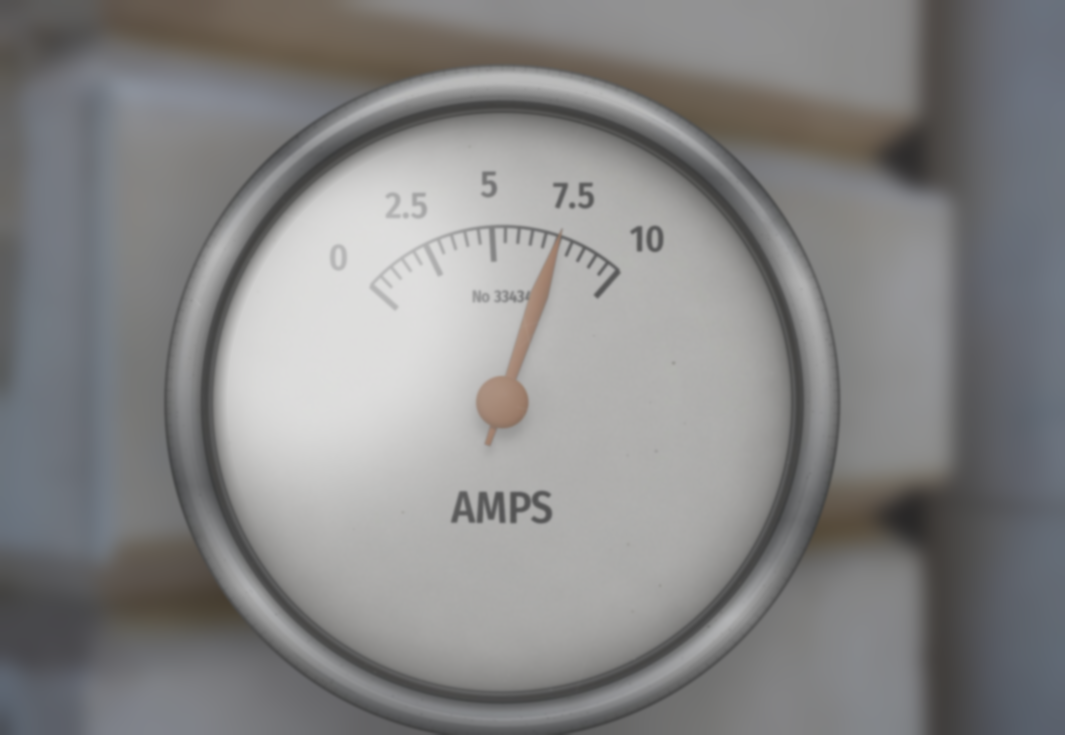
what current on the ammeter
7.5 A
